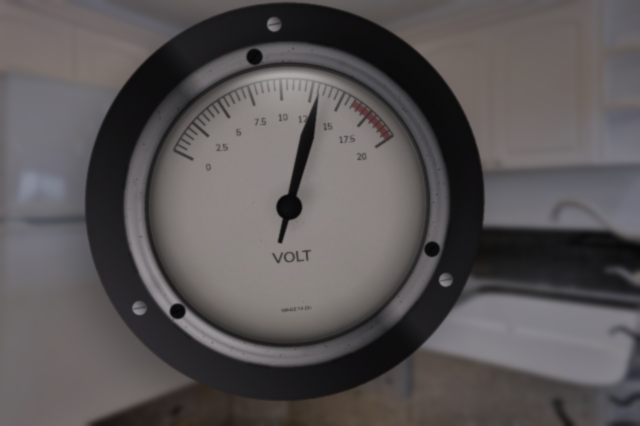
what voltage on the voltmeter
13 V
